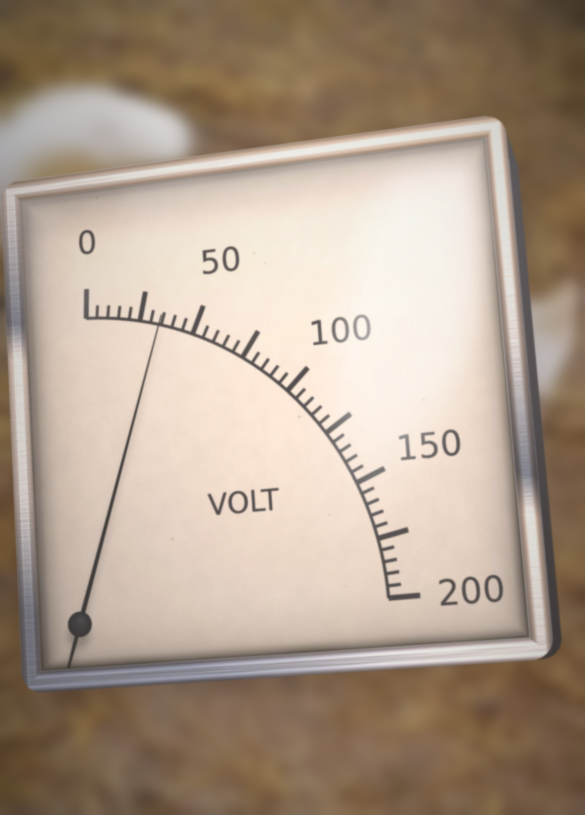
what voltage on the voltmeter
35 V
